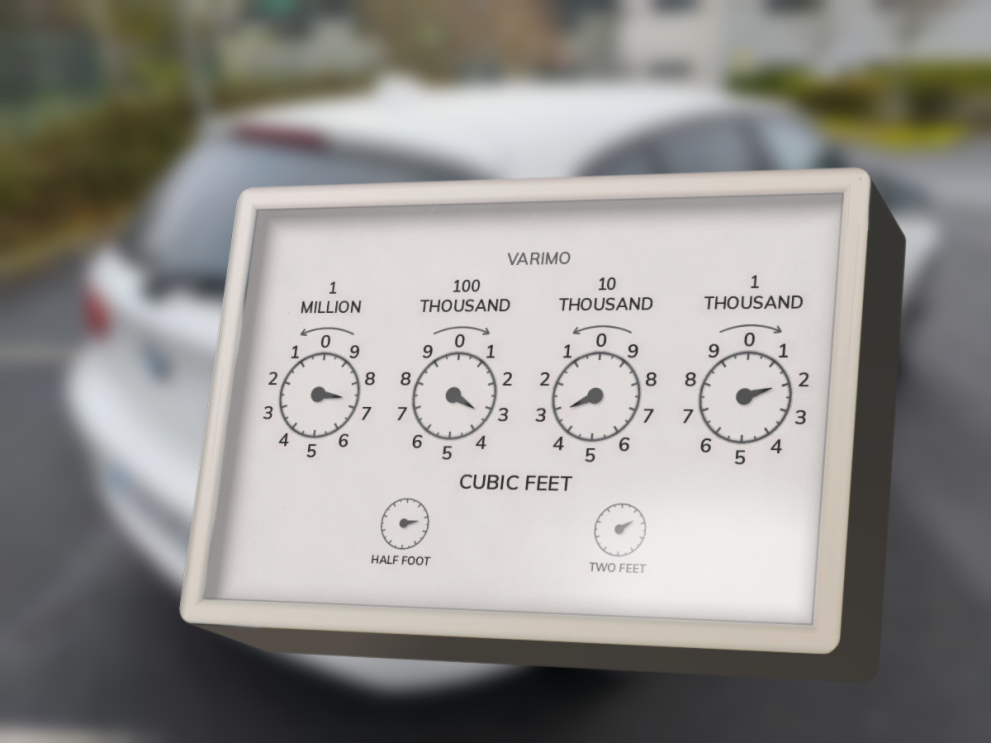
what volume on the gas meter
733200 ft³
